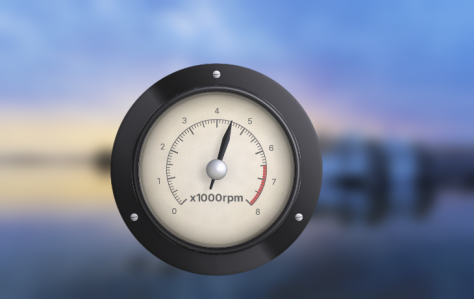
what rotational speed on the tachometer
4500 rpm
